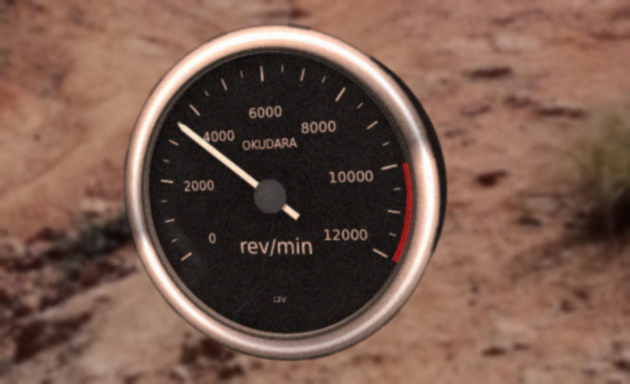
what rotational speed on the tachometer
3500 rpm
